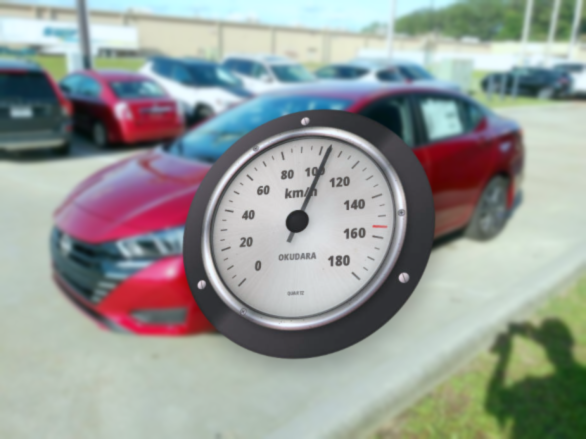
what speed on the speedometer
105 km/h
